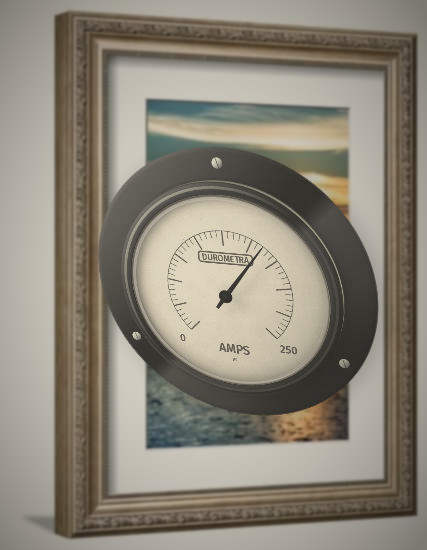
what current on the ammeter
160 A
